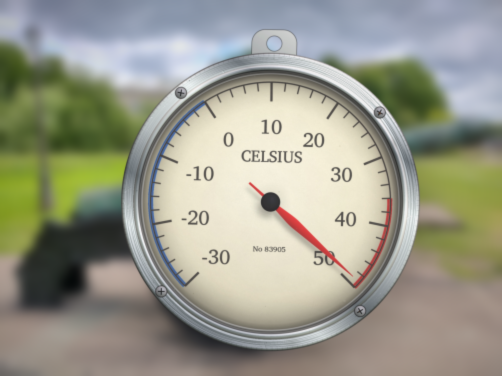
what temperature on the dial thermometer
49 °C
